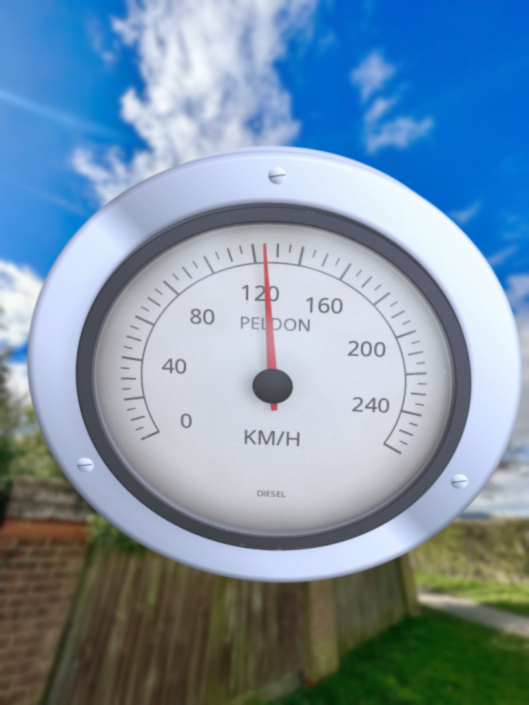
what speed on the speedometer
125 km/h
